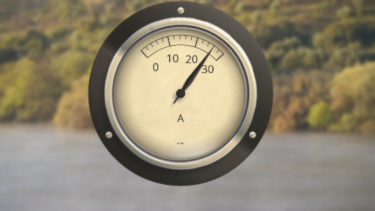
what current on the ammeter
26 A
